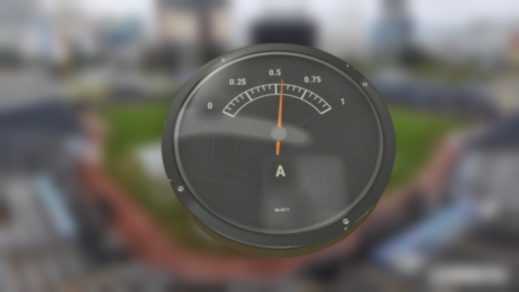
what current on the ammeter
0.55 A
